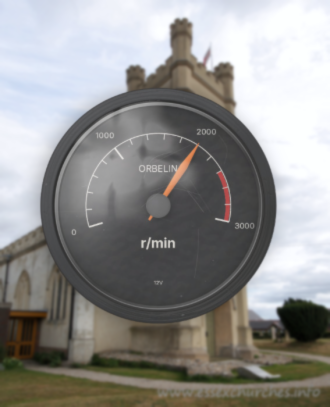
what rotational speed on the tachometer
2000 rpm
